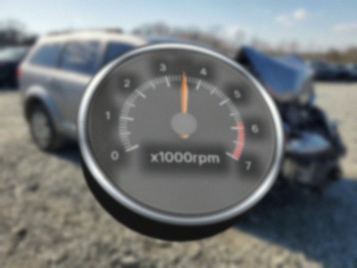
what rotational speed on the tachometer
3500 rpm
